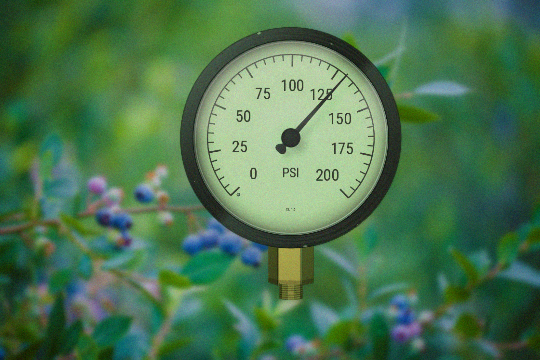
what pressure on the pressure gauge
130 psi
